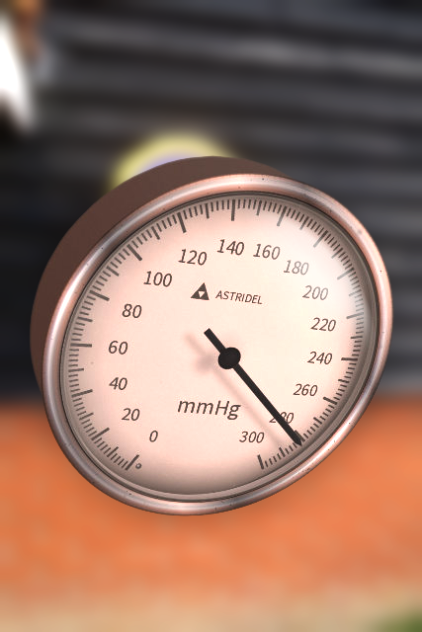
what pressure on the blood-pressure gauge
282 mmHg
